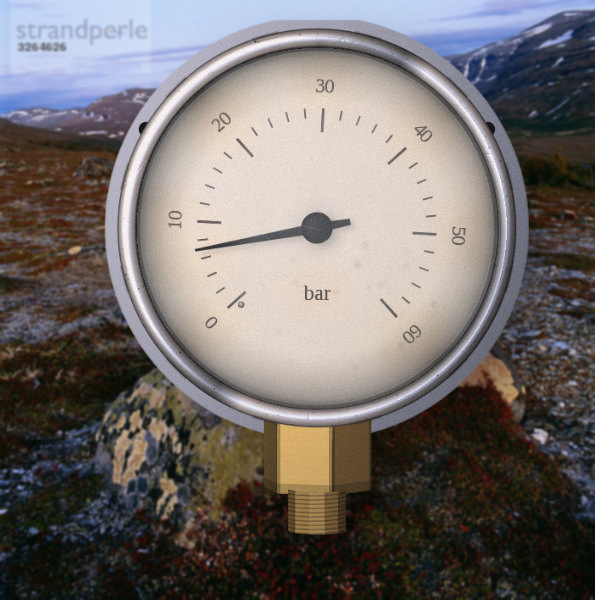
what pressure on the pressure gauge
7 bar
